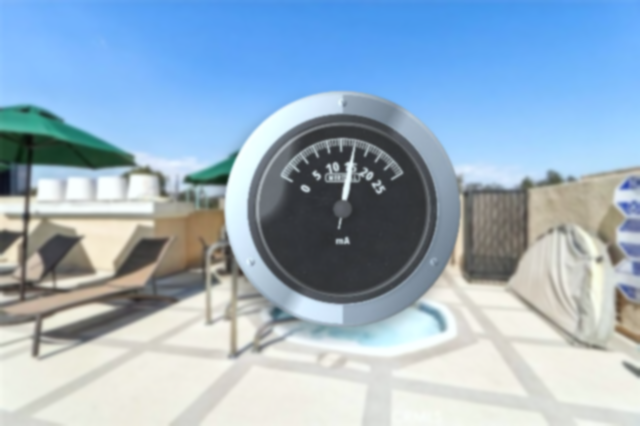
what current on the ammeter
15 mA
